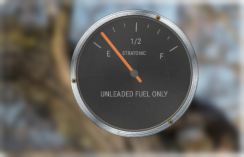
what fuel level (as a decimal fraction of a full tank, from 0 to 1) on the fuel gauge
0.125
